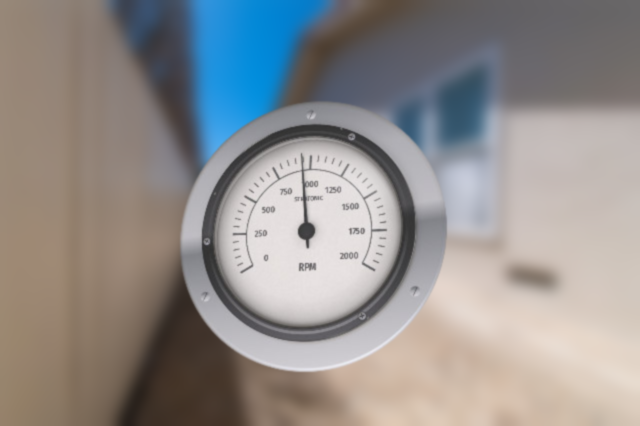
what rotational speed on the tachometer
950 rpm
